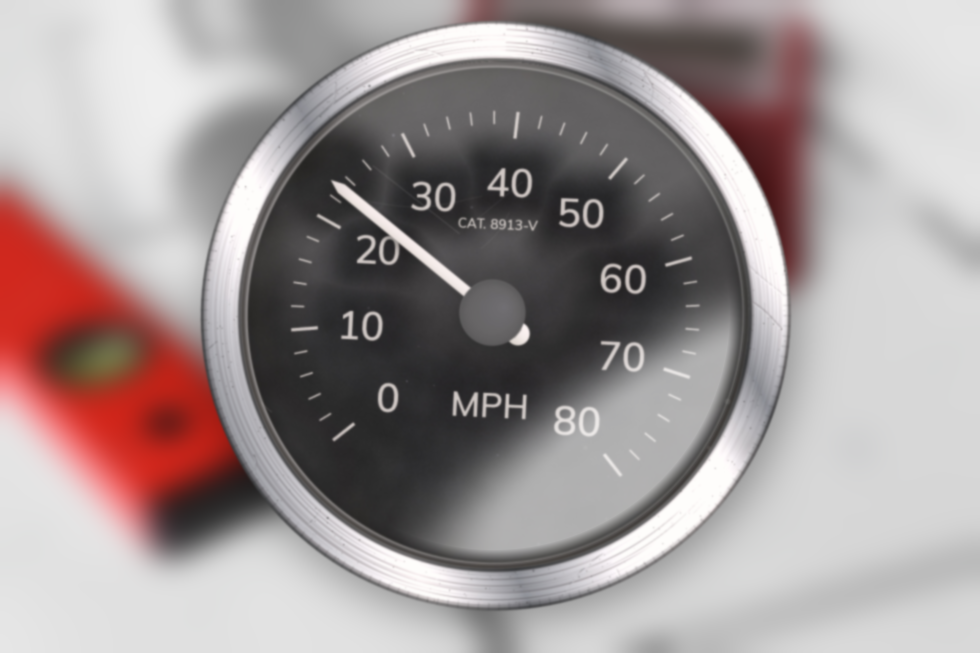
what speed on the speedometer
23 mph
